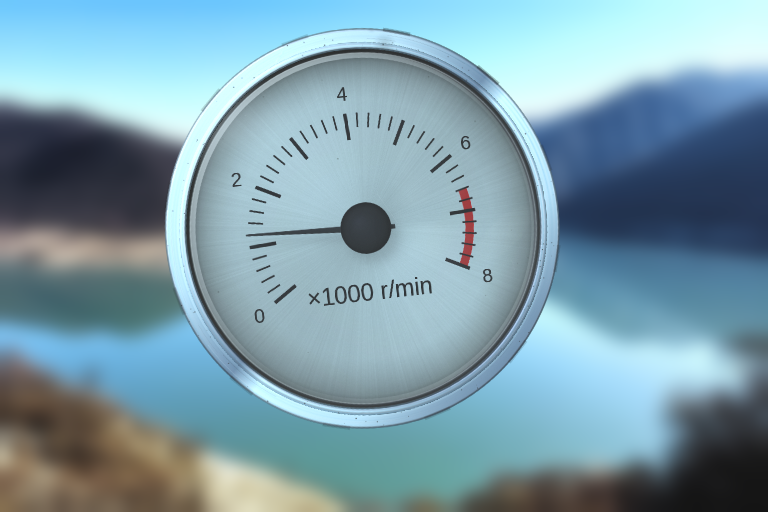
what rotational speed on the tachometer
1200 rpm
